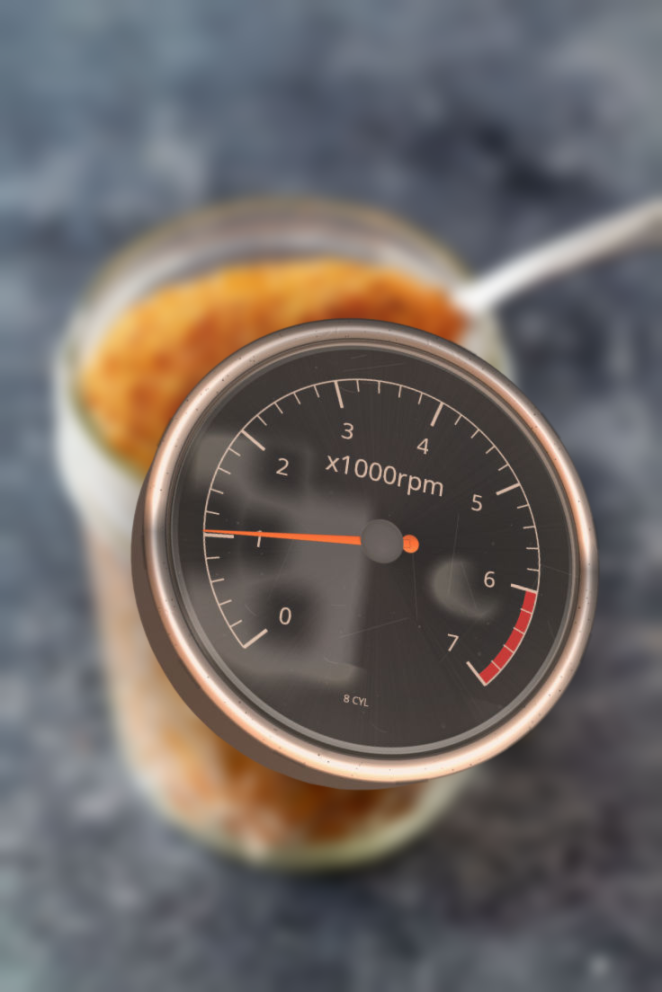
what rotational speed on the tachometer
1000 rpm
